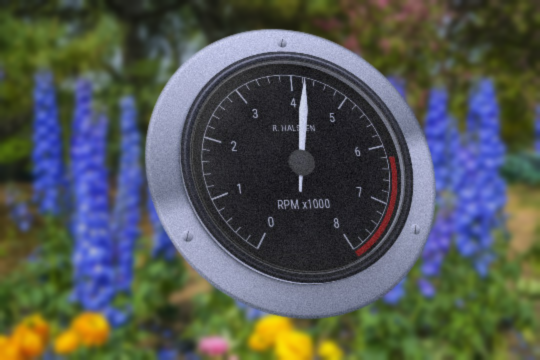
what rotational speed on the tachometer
4200 rpm
